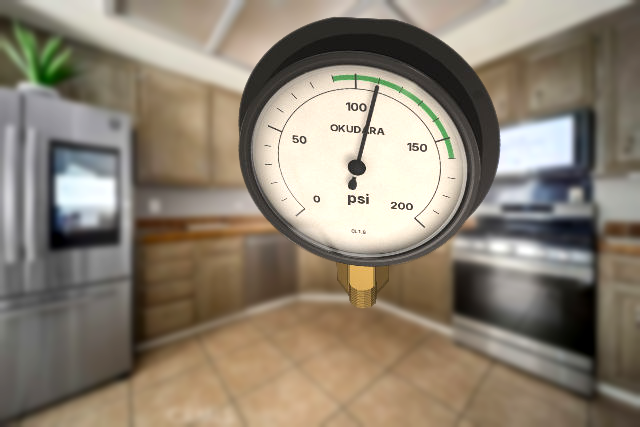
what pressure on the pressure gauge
110 psi
